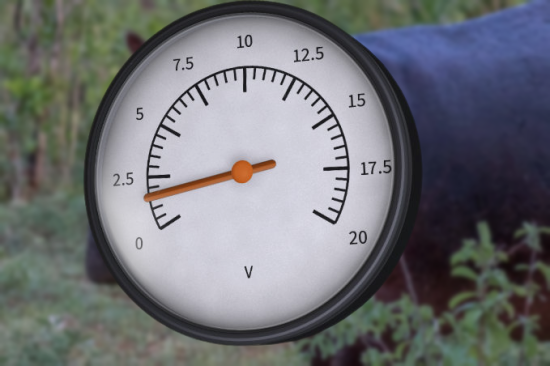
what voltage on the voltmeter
1.5 V
